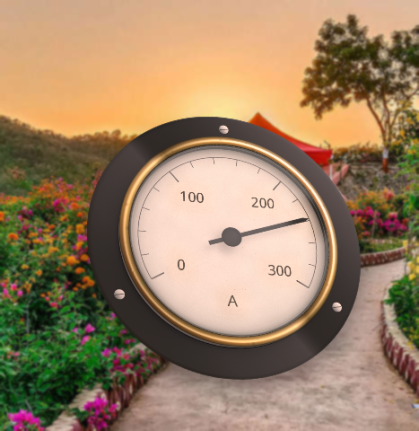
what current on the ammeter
240 A
